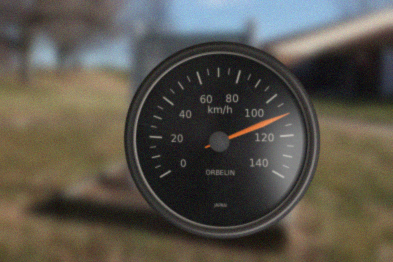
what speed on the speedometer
110 km/h
